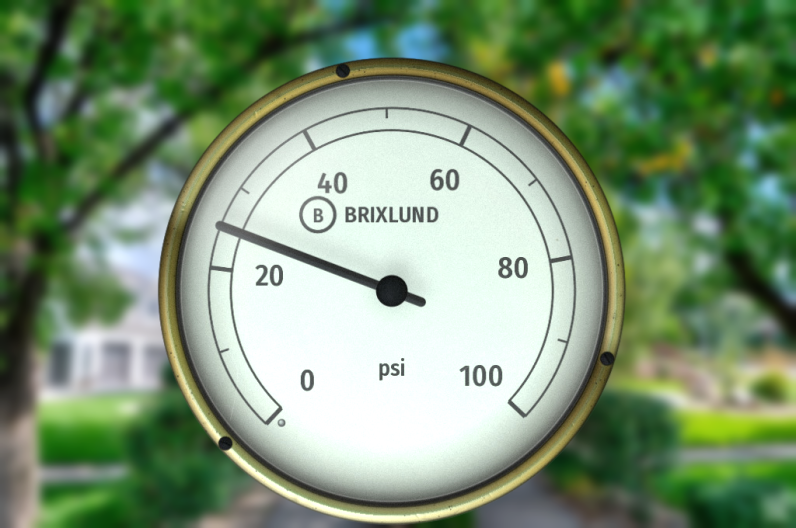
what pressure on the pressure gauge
25 psi
